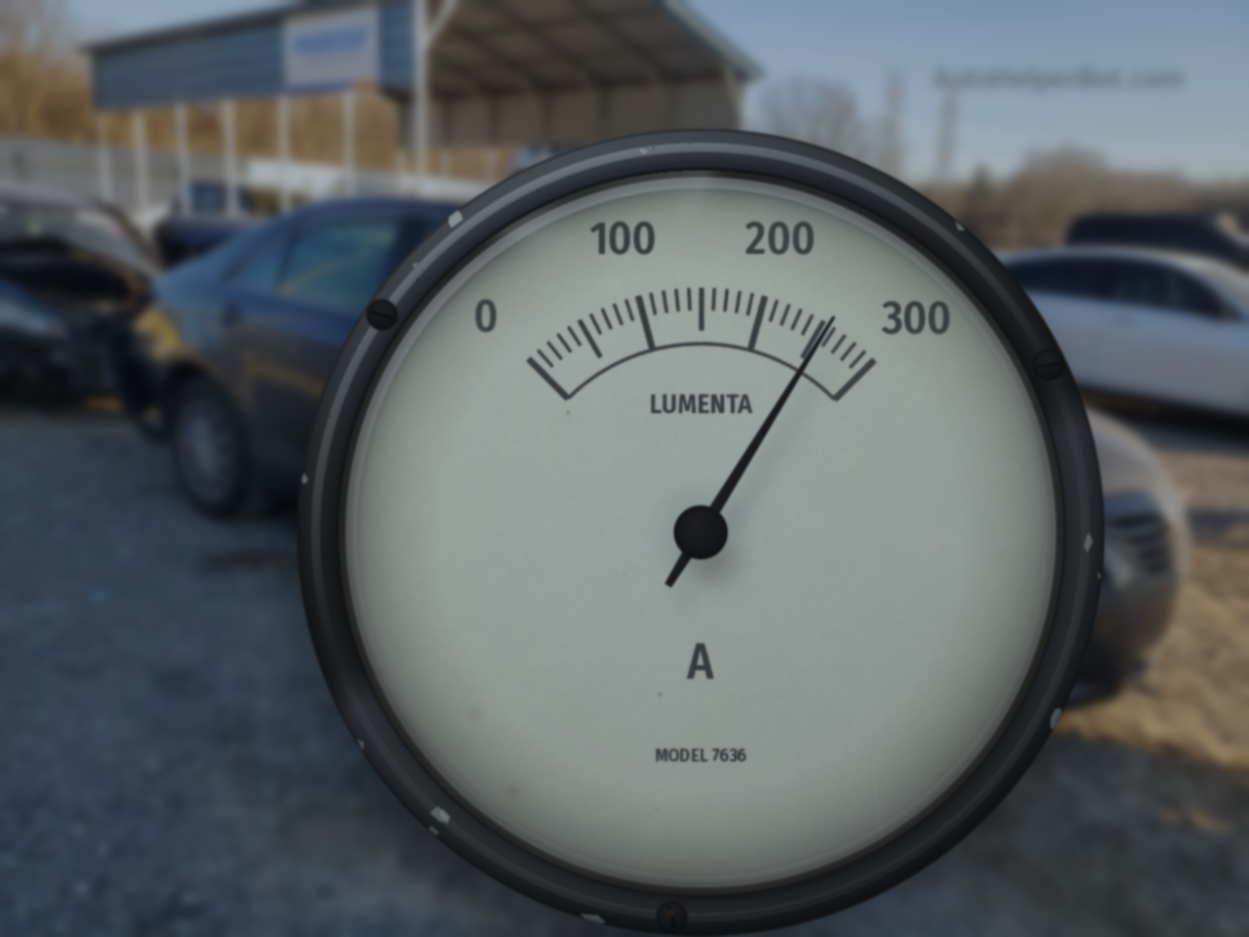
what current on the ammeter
255 A
